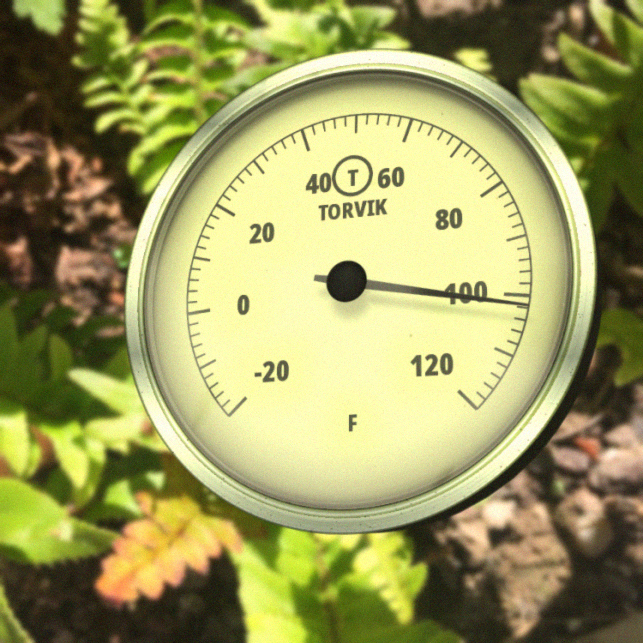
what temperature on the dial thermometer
102 °F
